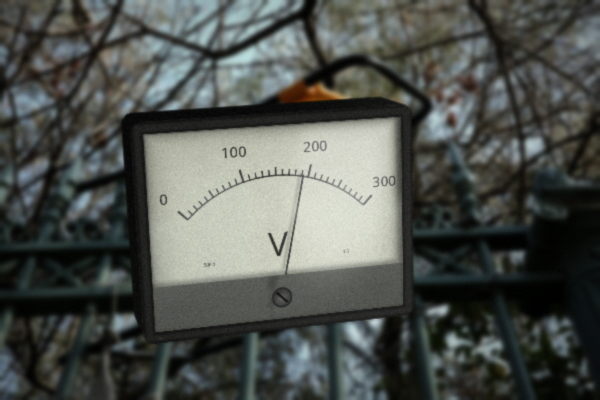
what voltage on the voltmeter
190 V
